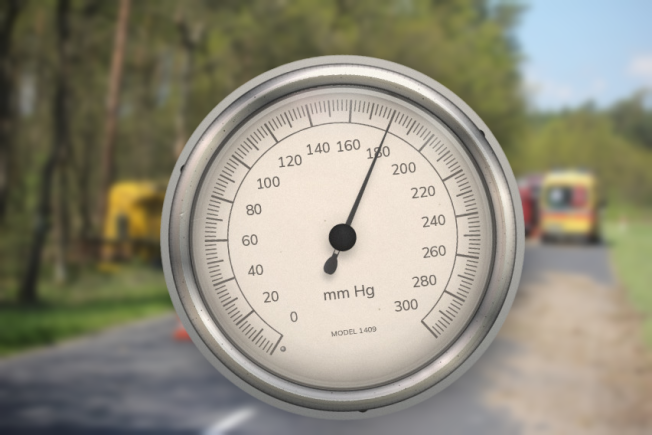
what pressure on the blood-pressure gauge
180 mmHg
